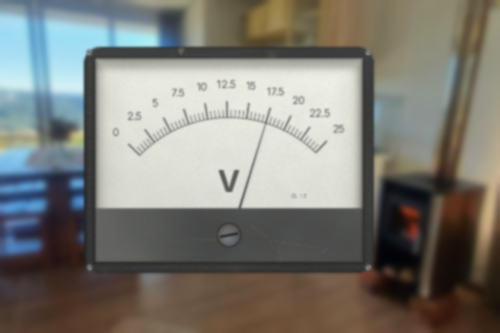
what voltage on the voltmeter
17.5 V
